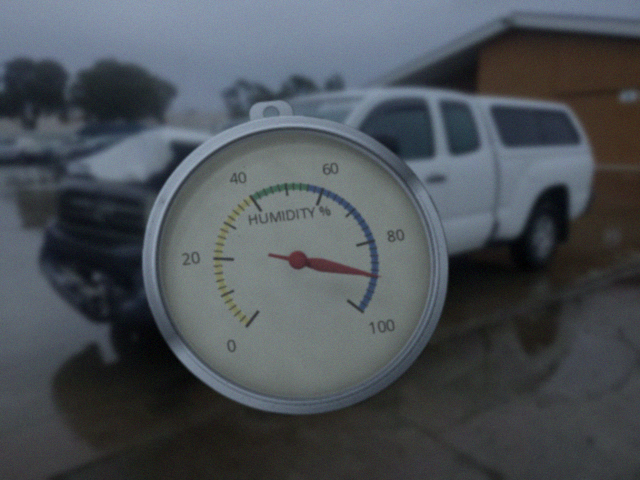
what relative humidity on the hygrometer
90 %
